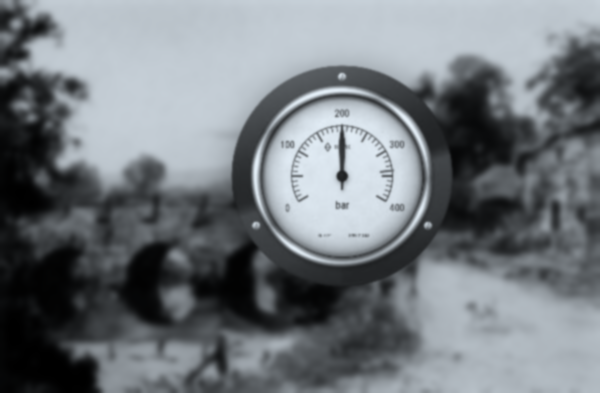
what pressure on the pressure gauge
200 bar
